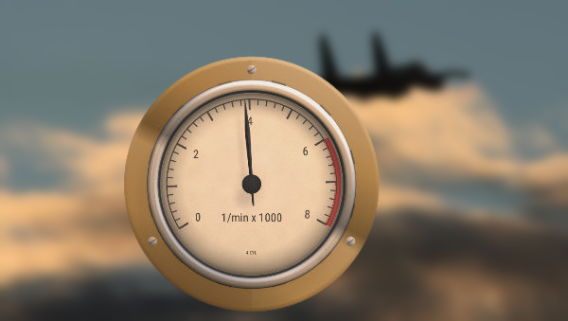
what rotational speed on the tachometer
3900 rpm
